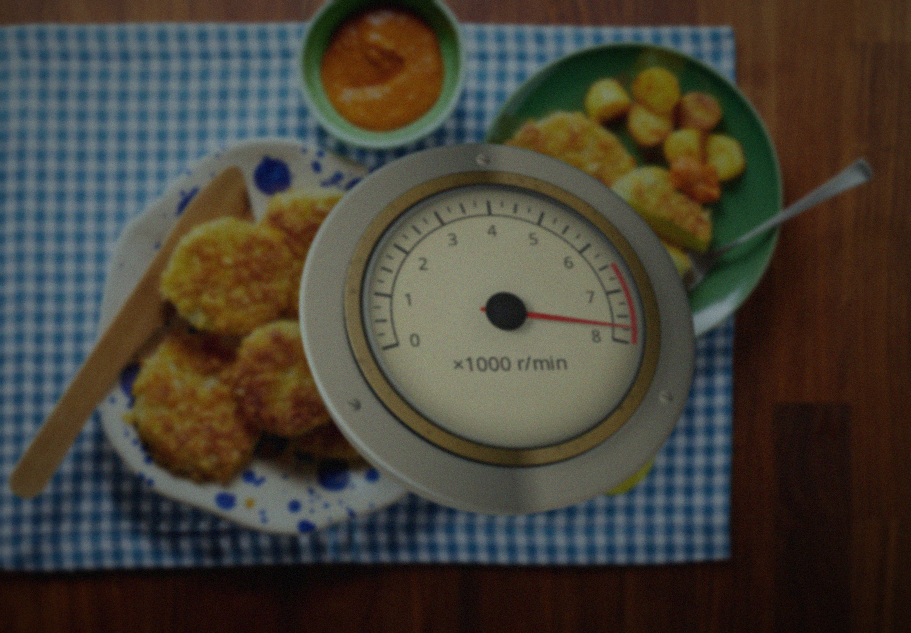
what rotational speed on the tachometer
7750 rpm
